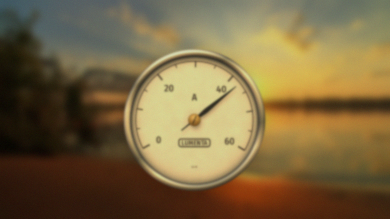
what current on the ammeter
42.5 A
